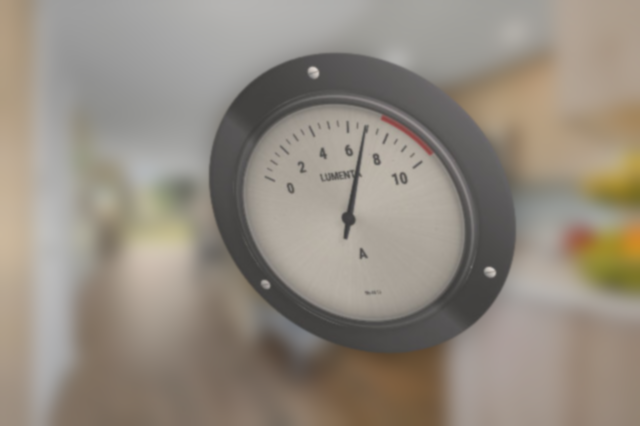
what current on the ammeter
7 A
